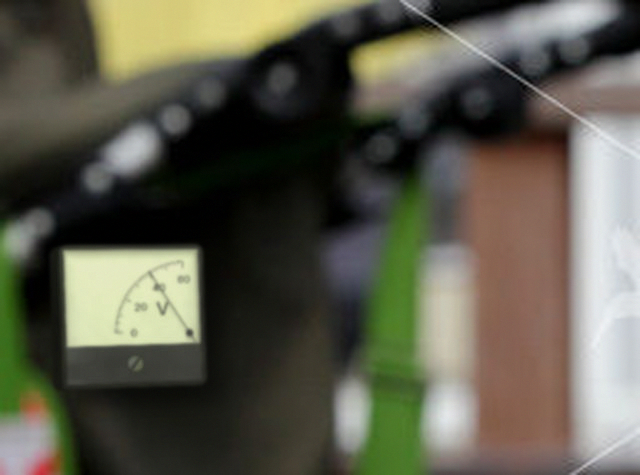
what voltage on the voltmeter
40 V
